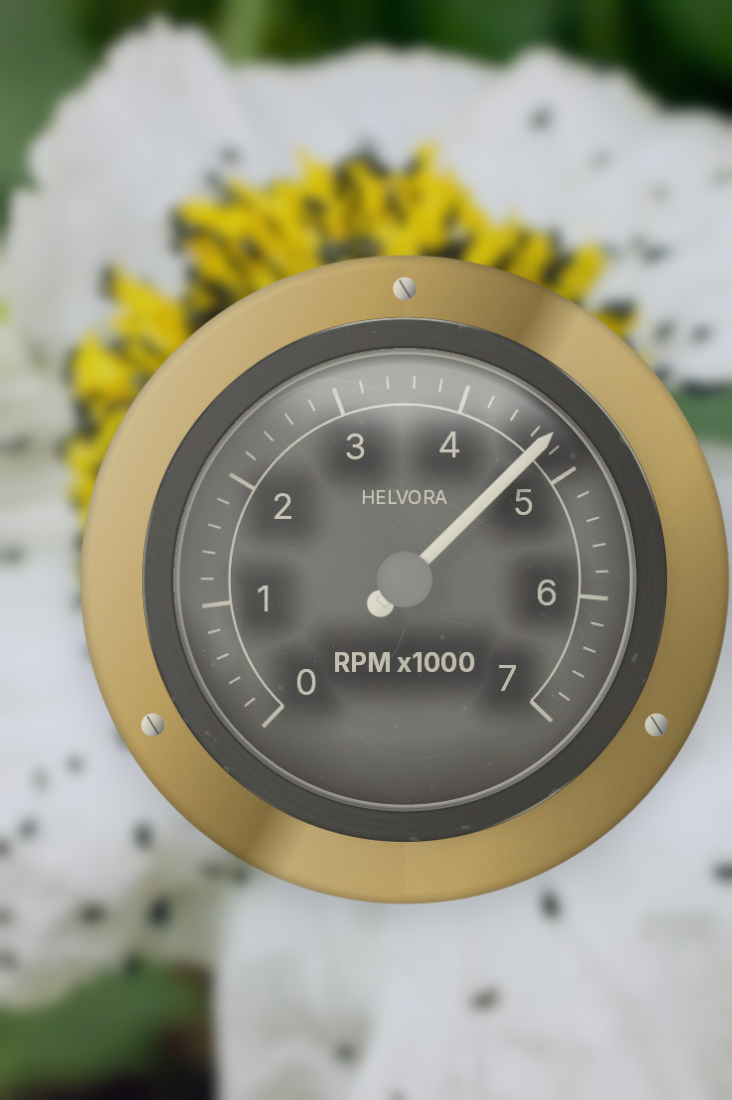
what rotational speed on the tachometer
4700 rpm
